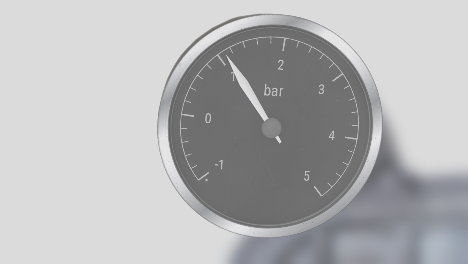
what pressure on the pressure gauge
1.1 bar
